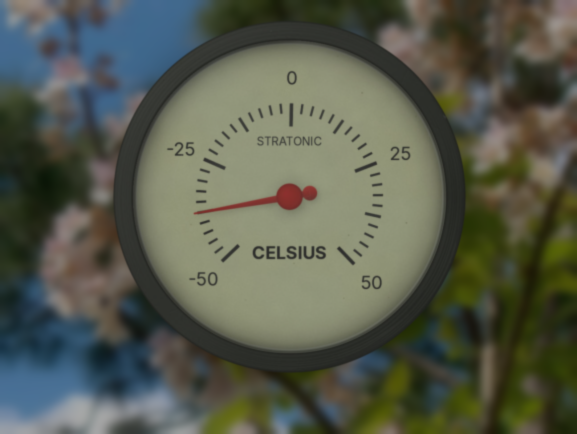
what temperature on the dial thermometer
-37.5 °C
